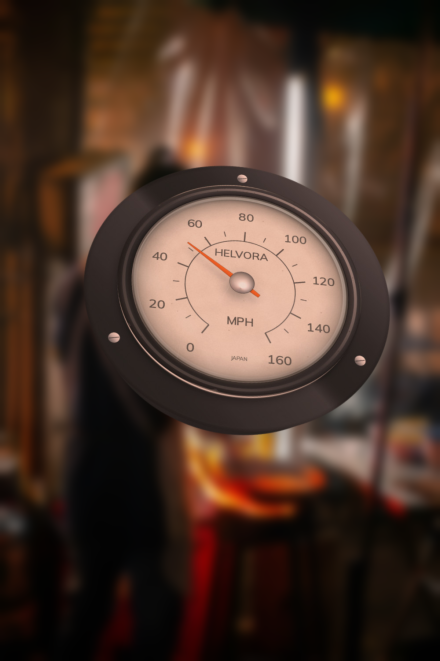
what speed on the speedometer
50 mph
